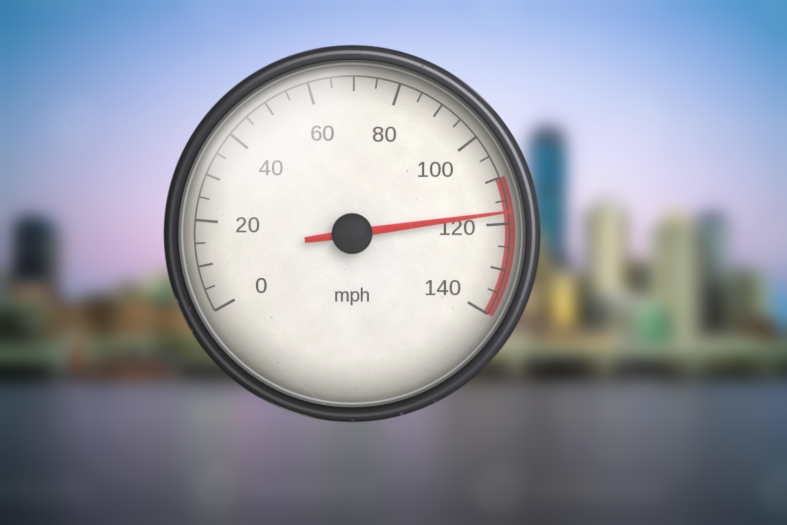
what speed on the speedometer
117.5 mph
